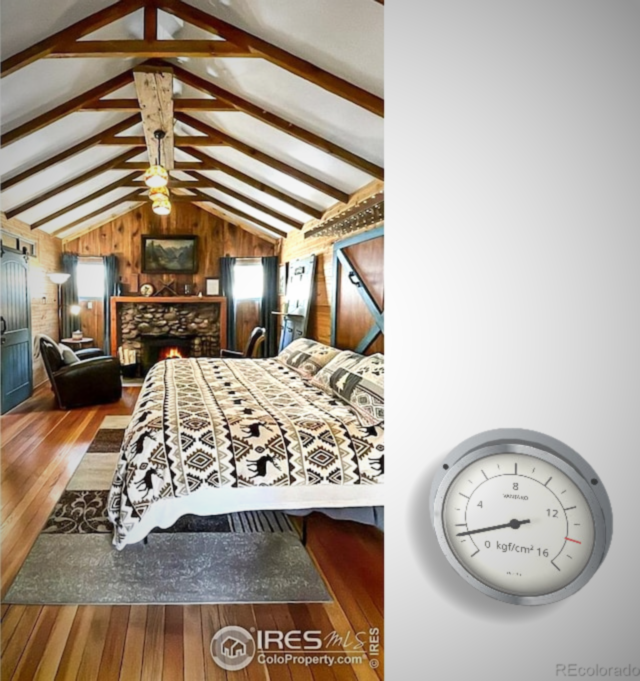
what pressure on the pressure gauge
1.5 kg/cm²
